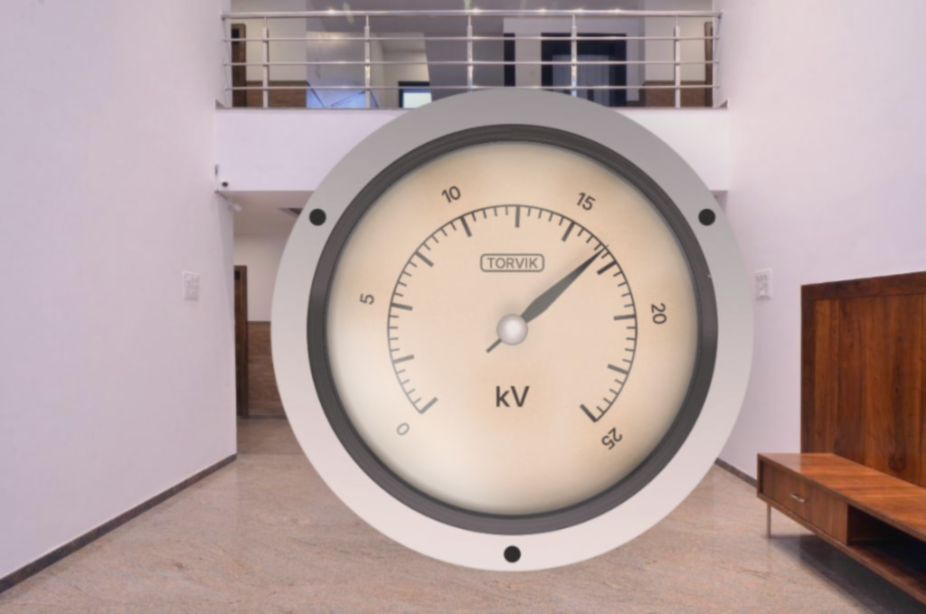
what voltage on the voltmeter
16.75 kV
